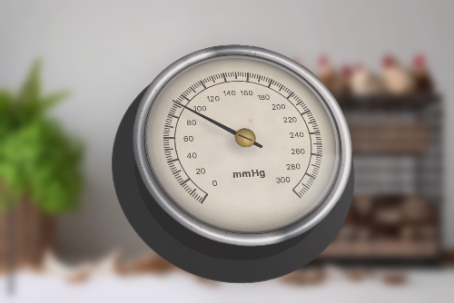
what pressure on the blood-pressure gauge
90 mmHg
